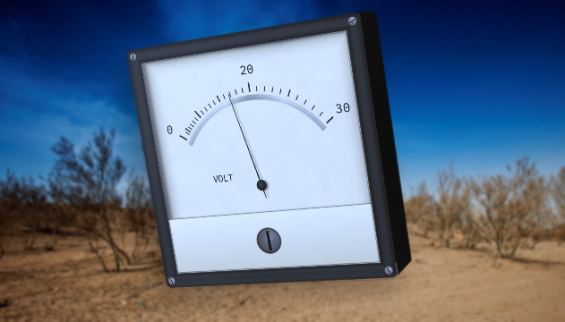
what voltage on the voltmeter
17 V
